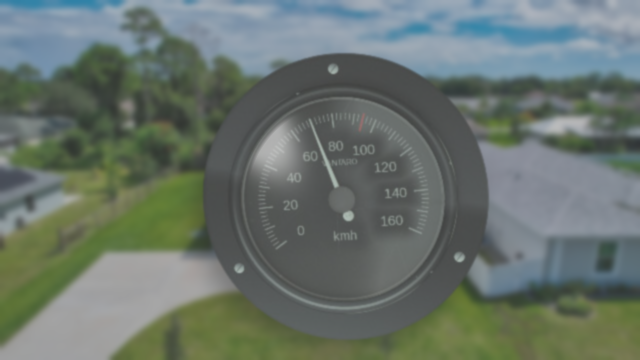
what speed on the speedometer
70 km/h
